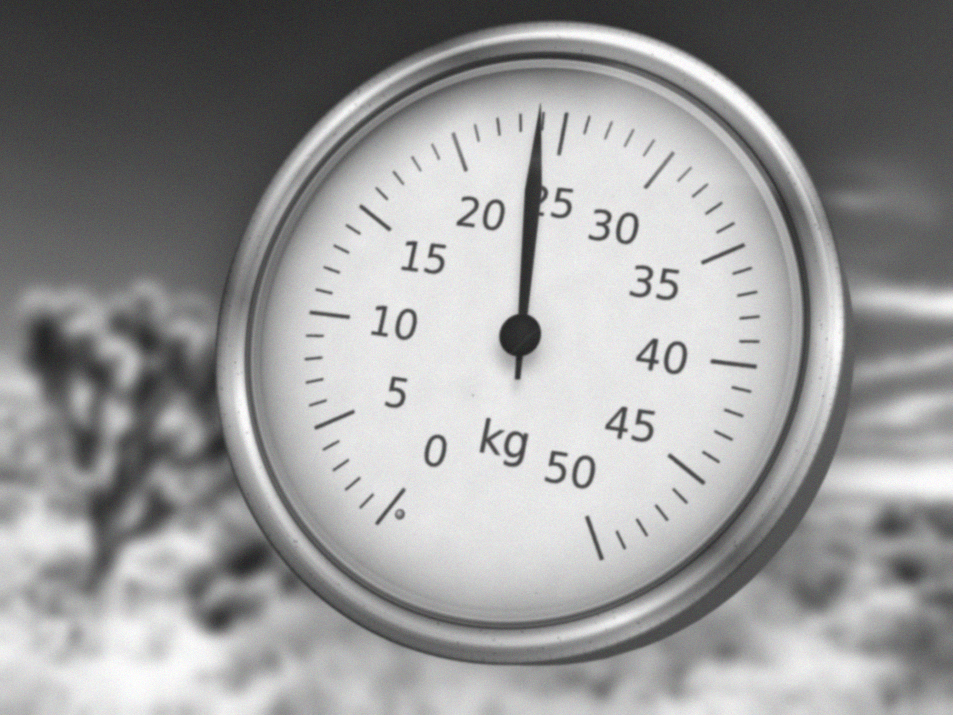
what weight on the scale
24 kg
